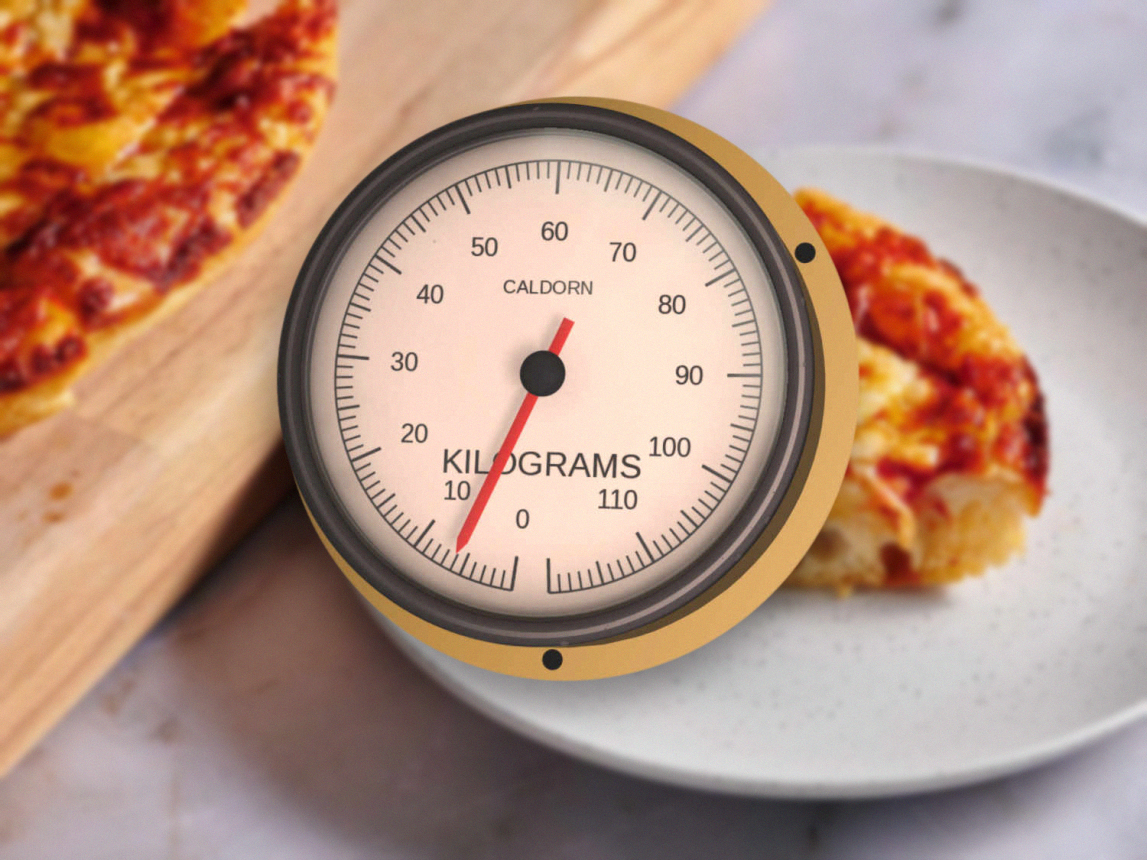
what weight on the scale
6 kg
